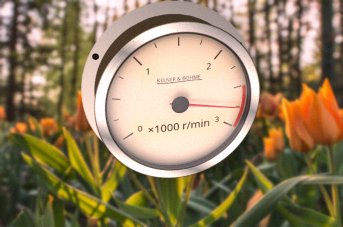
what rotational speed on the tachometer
2750 rpm
